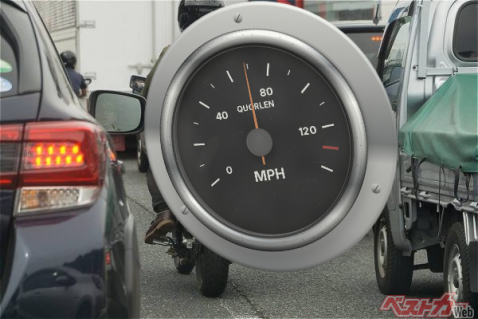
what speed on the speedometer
70 mph
